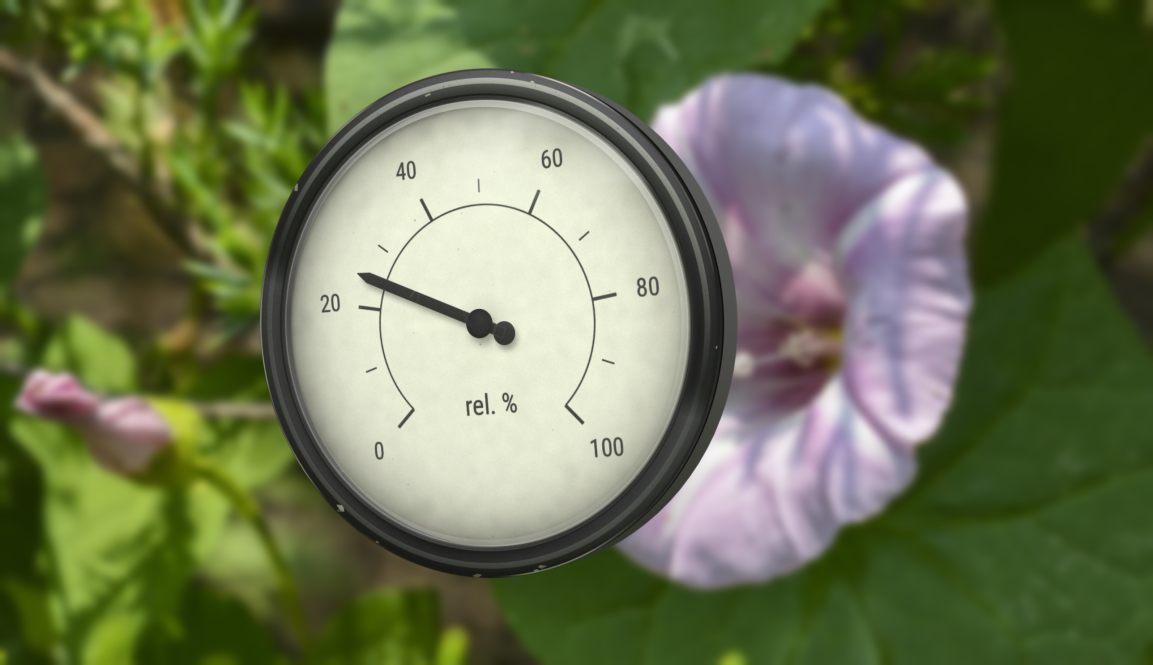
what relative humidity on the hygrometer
25 %
